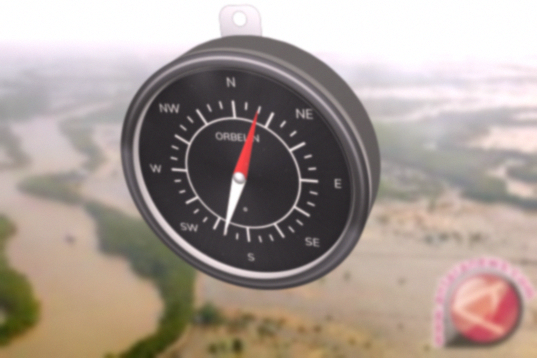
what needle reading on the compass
20 °
